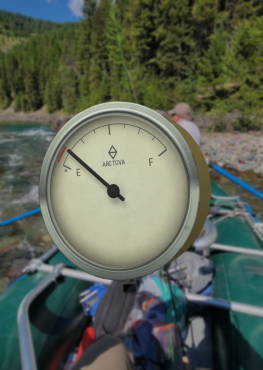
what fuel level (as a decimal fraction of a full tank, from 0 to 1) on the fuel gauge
0.125
